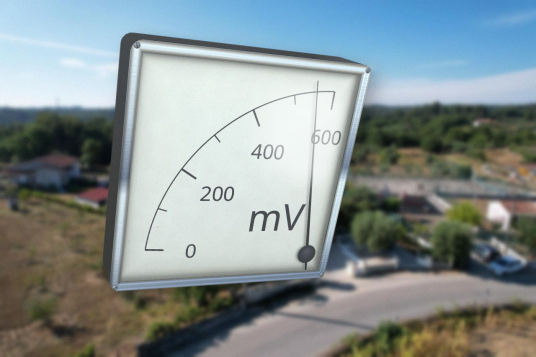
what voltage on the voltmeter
550 mV
